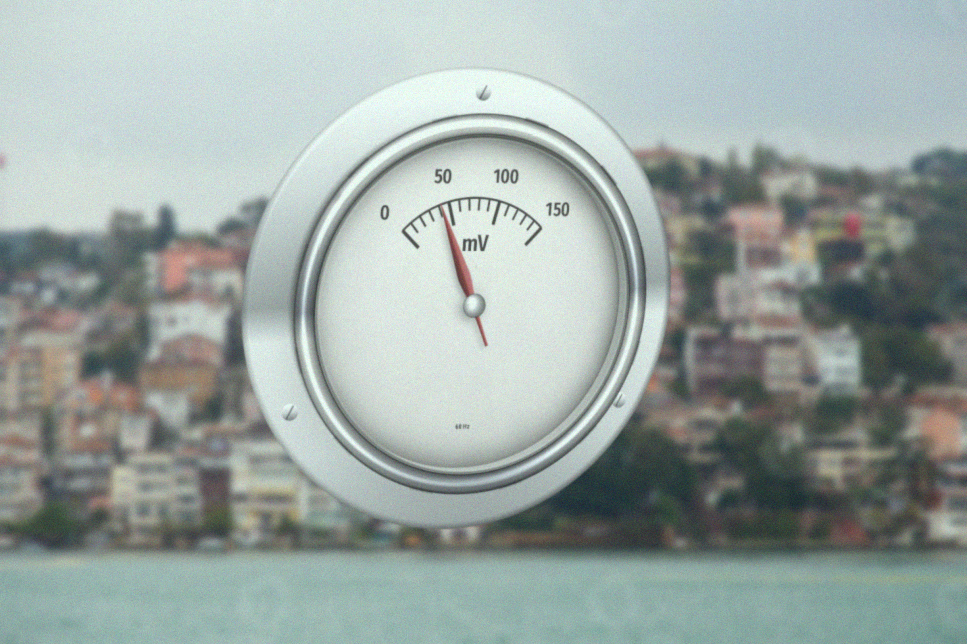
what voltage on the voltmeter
40 mV
